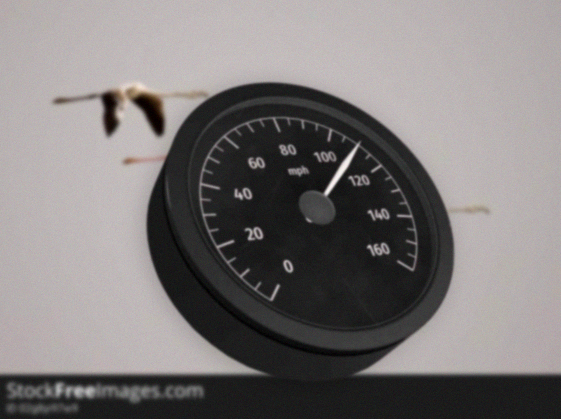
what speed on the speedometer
110 mph
